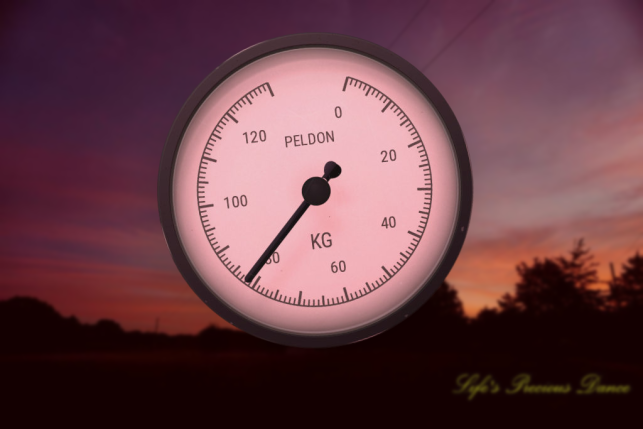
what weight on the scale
82 kg
